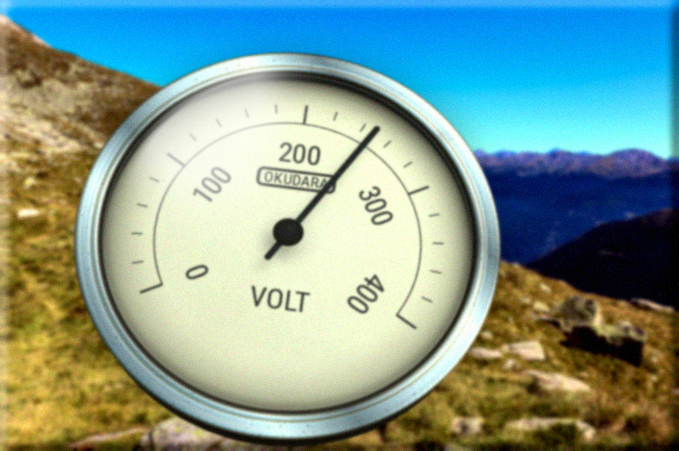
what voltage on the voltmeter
250 V
